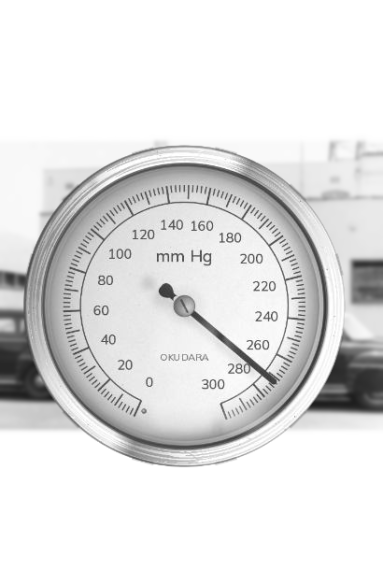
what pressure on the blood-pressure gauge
272 mmHg
